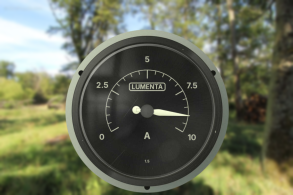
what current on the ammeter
9 A
